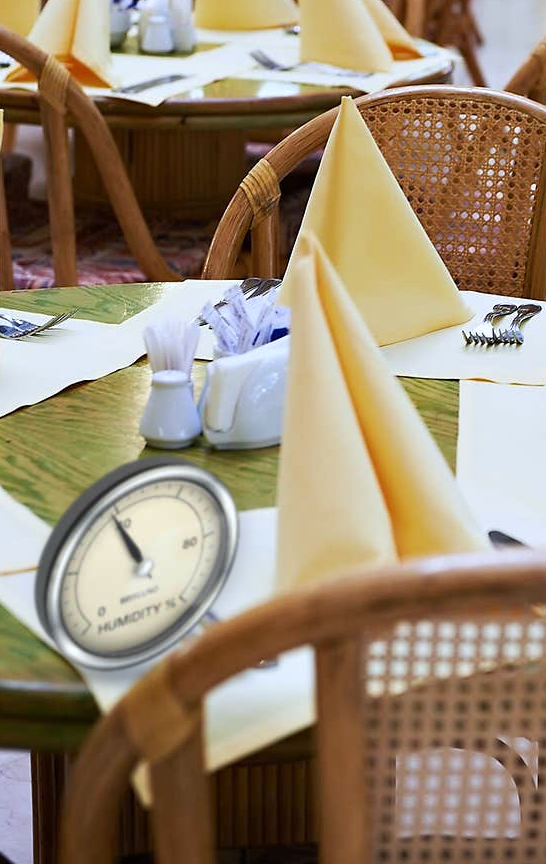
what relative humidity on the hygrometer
38 %
